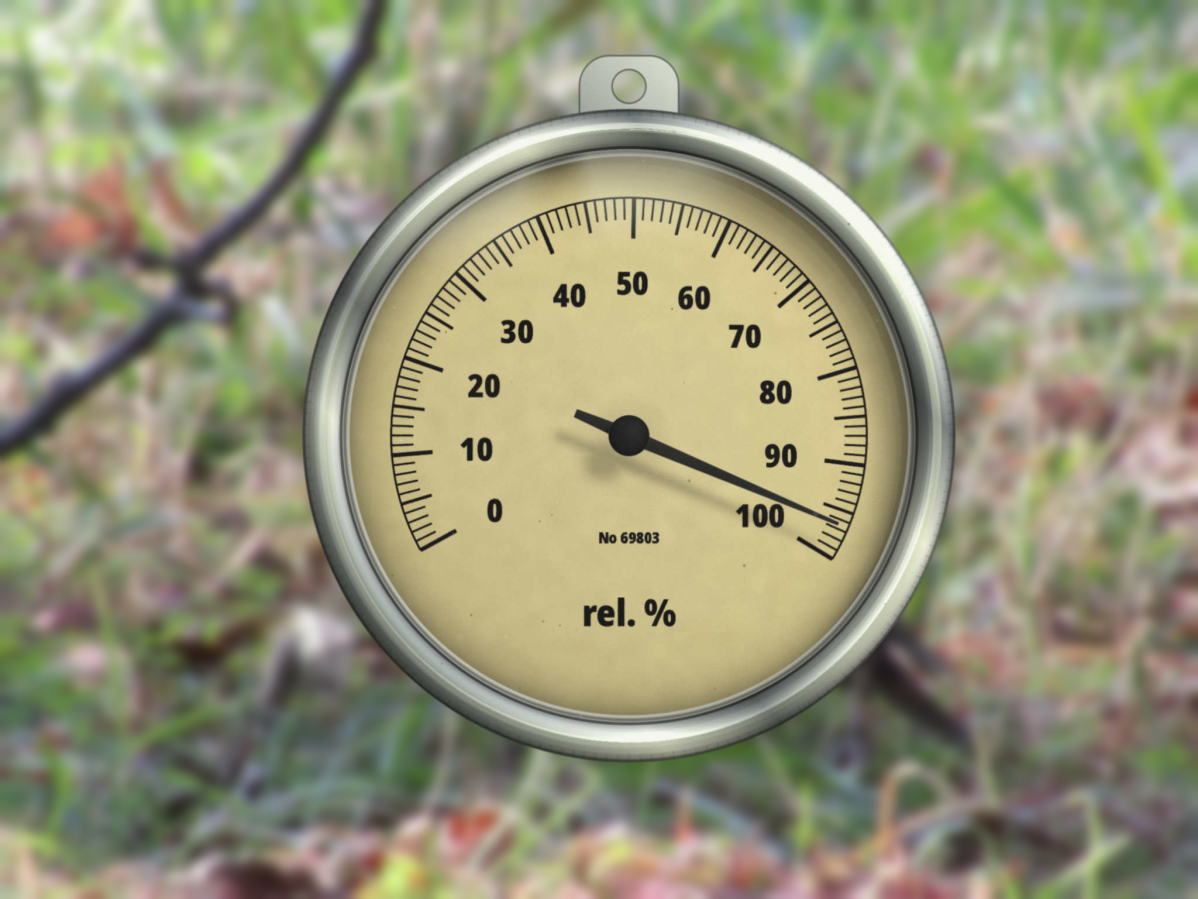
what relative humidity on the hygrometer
96.5 %
